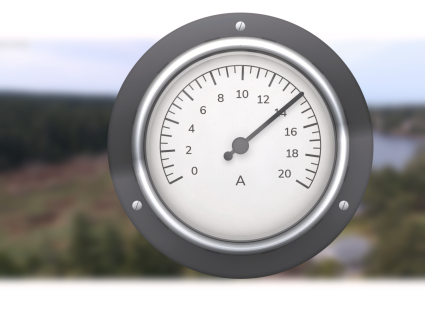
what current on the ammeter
14 A
